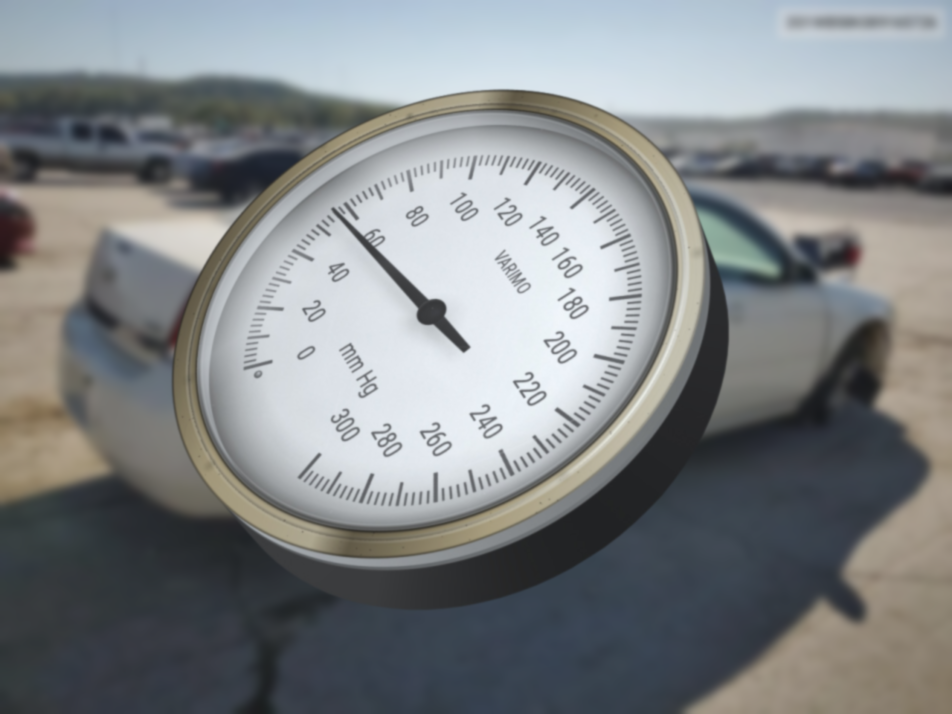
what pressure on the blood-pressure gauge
56 mmHg
